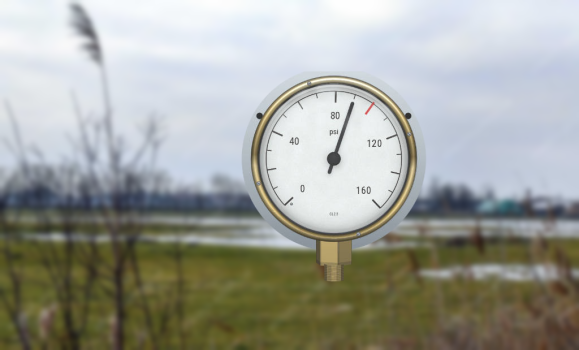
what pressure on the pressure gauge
90 psi
